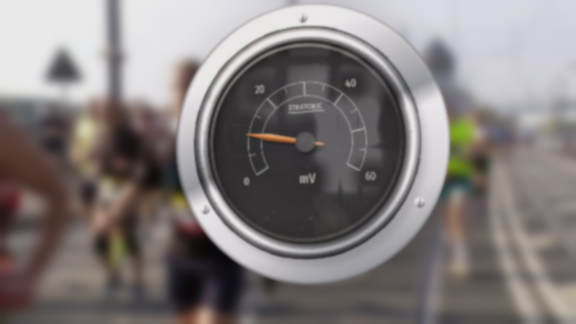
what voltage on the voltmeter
10 mV
